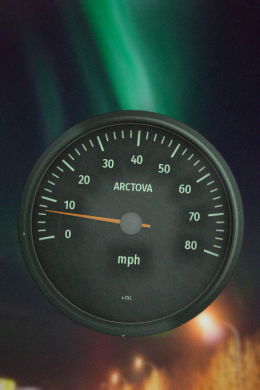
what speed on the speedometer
7 mph
